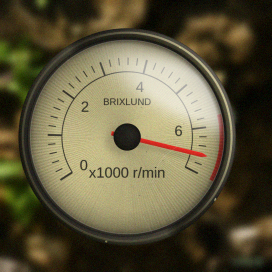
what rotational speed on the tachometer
6600 rpm
